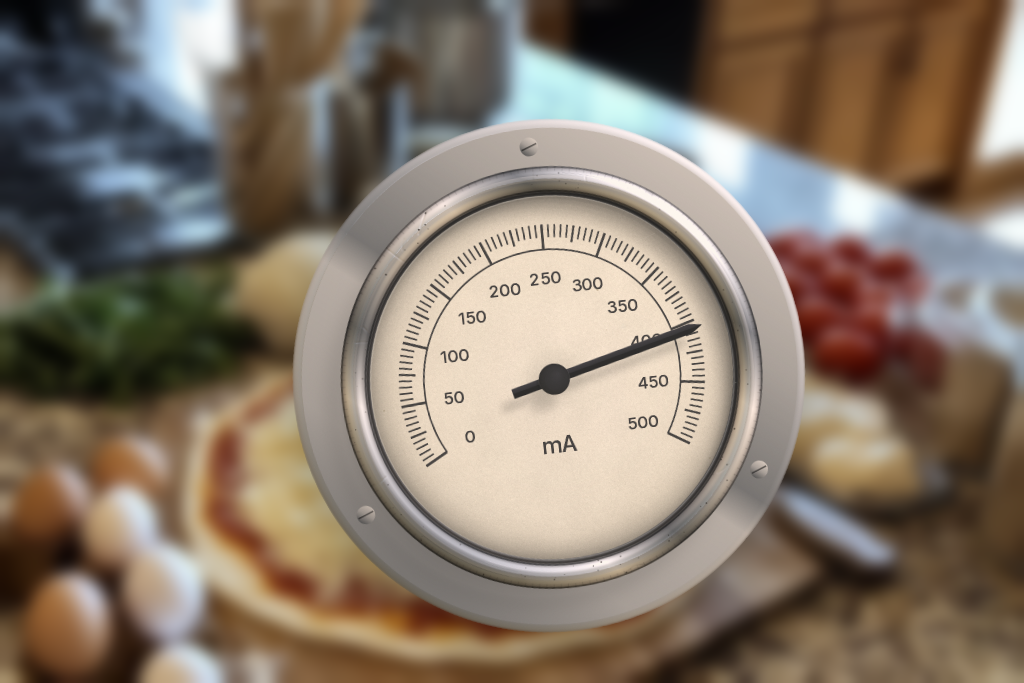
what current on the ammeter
405 mA
